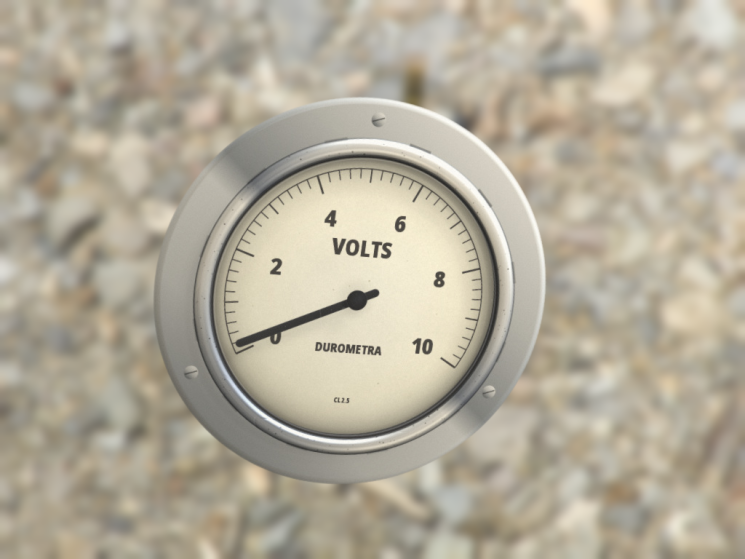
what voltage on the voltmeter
0.2 V
